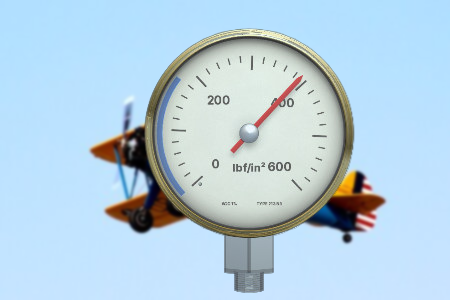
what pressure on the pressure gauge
390 psi
